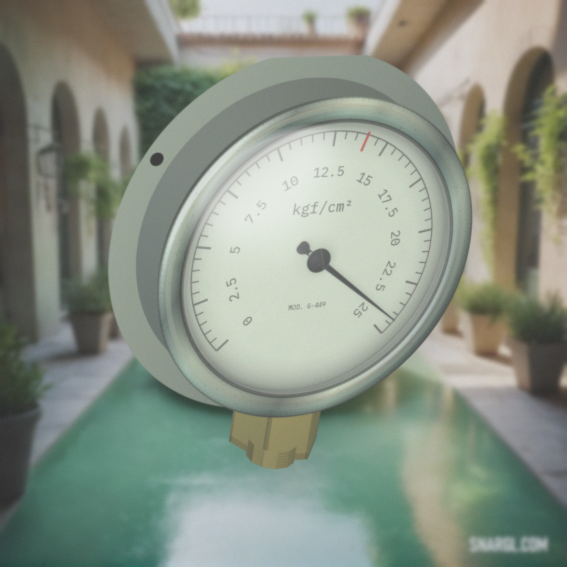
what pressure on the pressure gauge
24.25 kg/cm²
